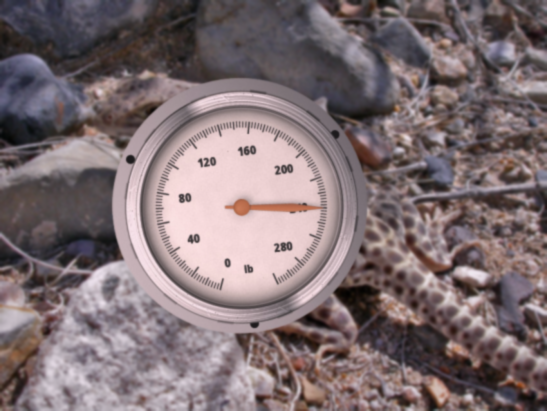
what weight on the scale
240 lb
